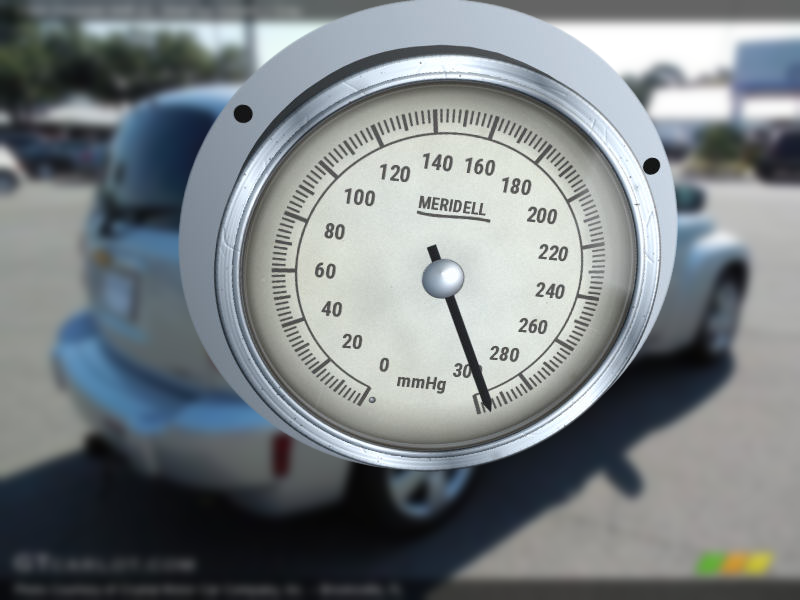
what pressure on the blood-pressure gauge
296 mmHg
